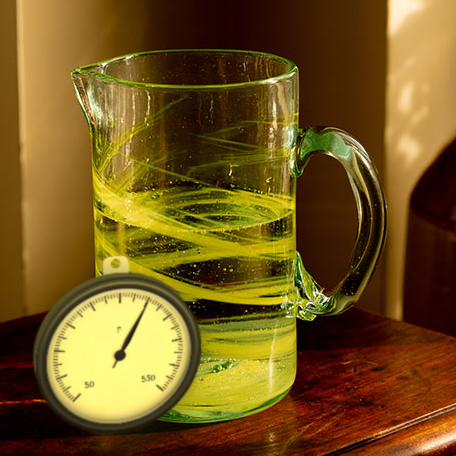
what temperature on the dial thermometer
350 °F
